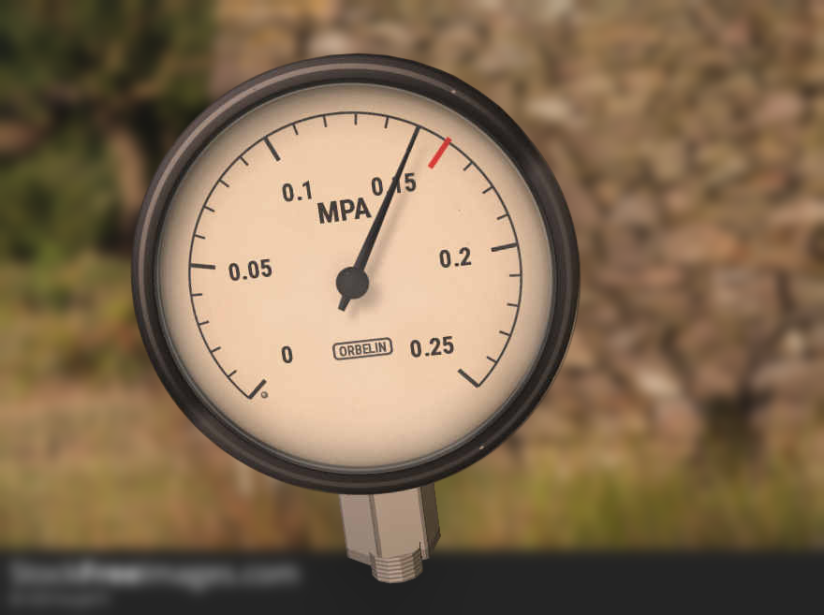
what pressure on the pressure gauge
0.15 MPa
